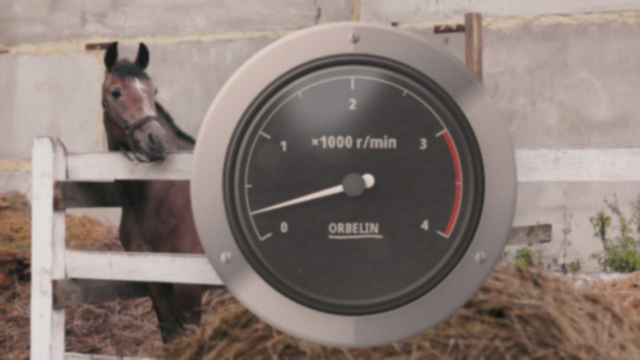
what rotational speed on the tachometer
250 rpm
